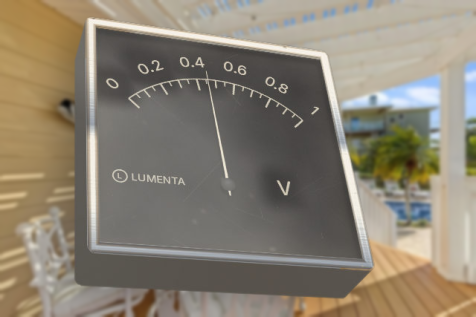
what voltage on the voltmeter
0.45 V
